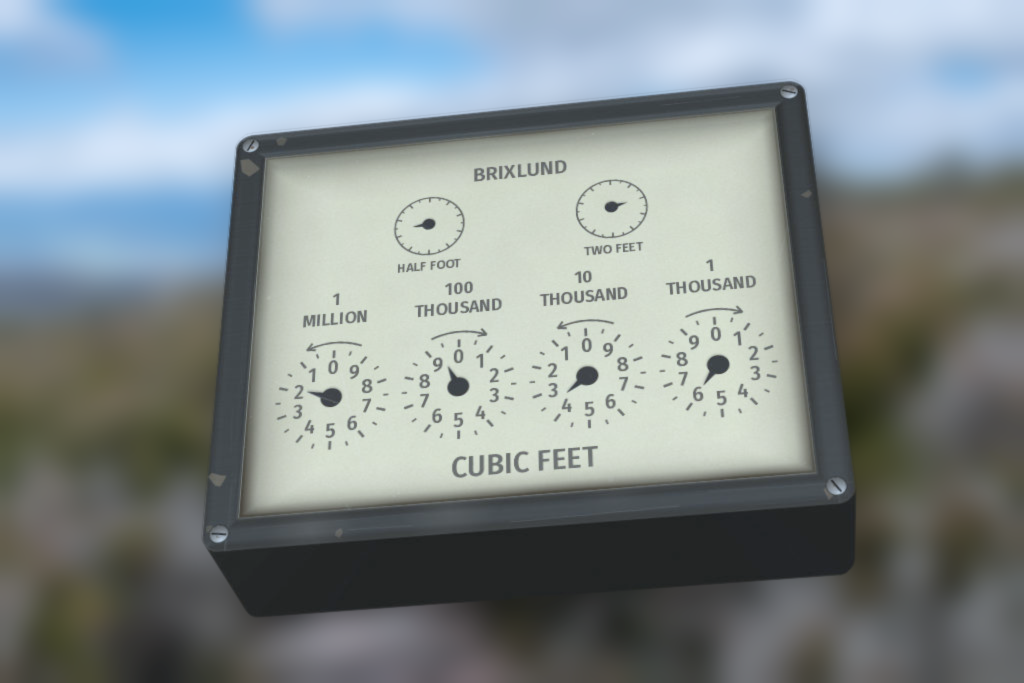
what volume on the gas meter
193600 ft³
